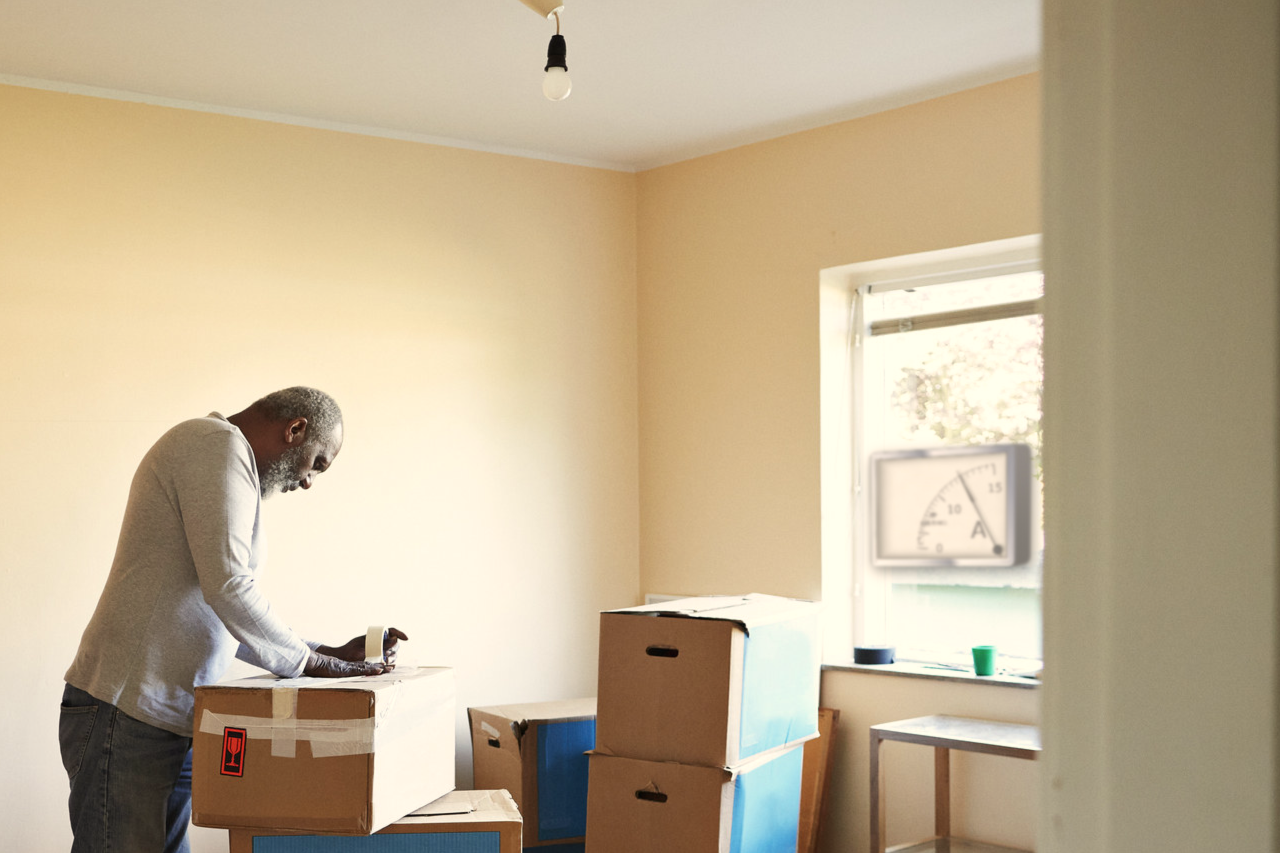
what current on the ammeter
12.5 A
